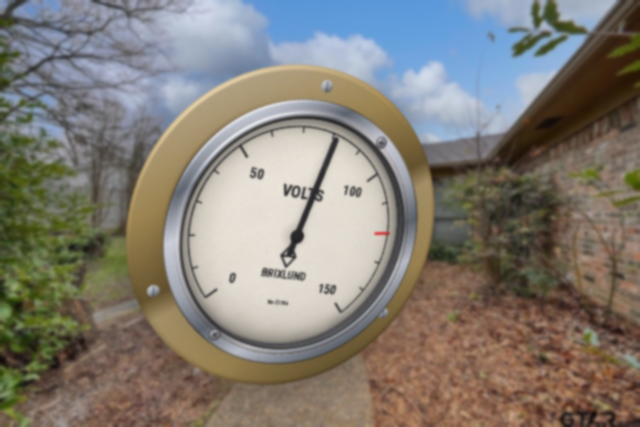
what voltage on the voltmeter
80 V
